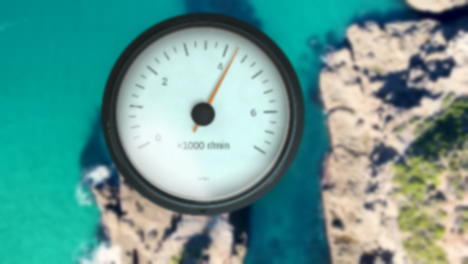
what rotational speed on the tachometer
4250 rpm
